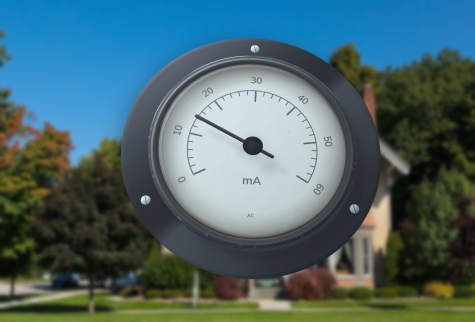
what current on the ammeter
14 mA
